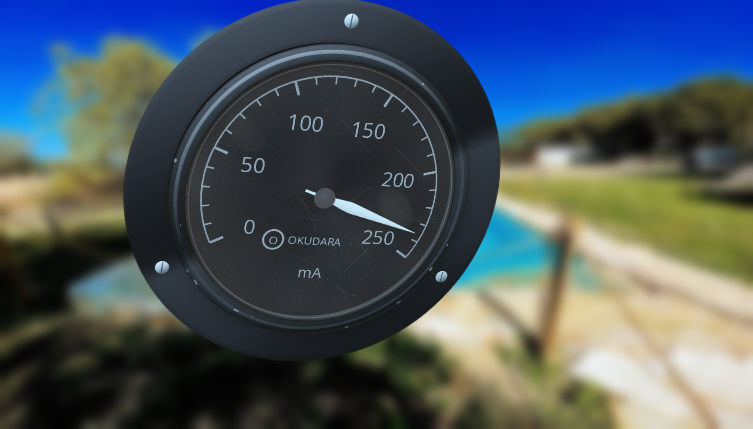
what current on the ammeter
235 mA
